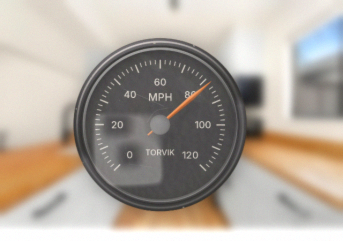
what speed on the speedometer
82 mph
